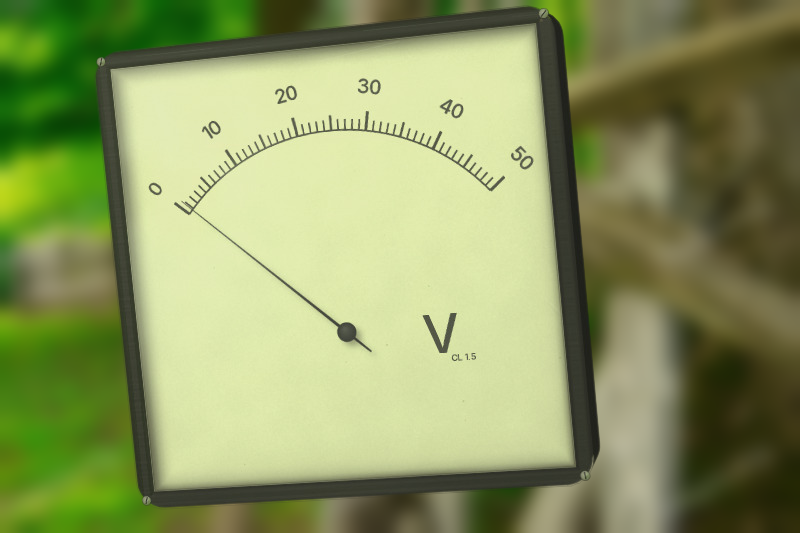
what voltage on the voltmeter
1 V
